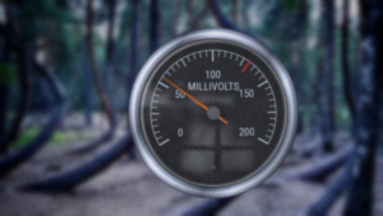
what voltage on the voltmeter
55 mV
